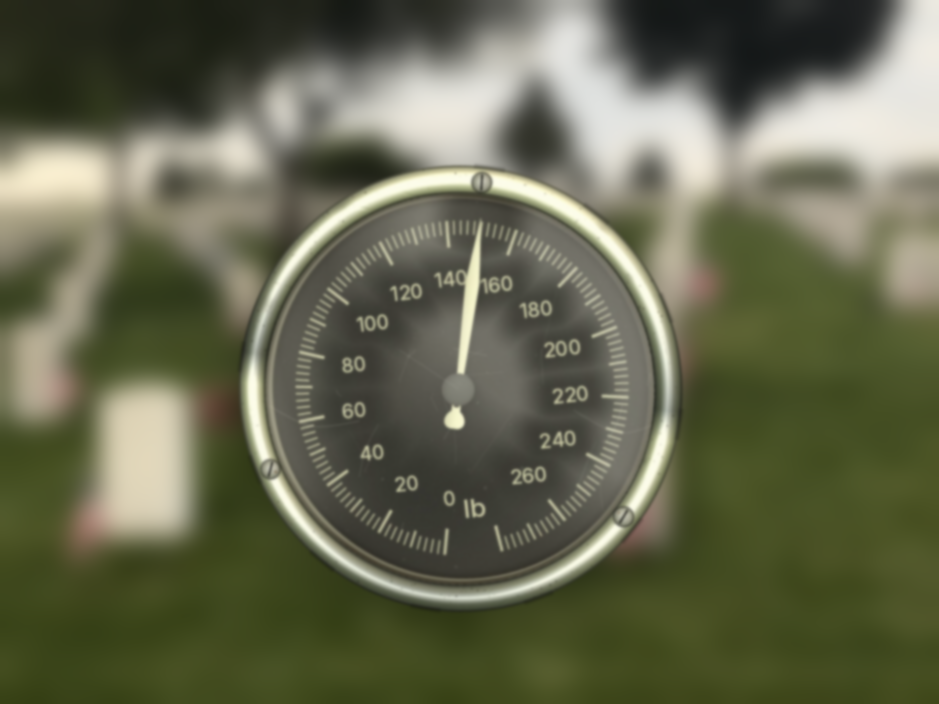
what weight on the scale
150 lb
